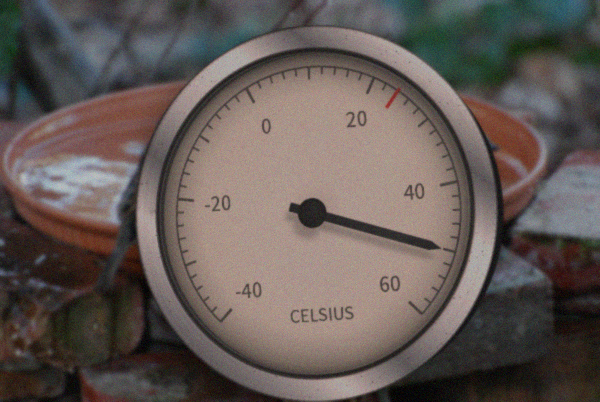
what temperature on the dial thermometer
50 °C
